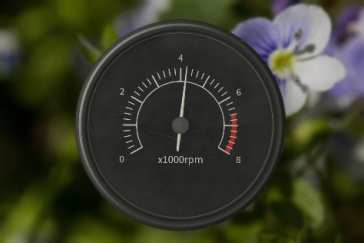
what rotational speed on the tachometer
4200 rpm
